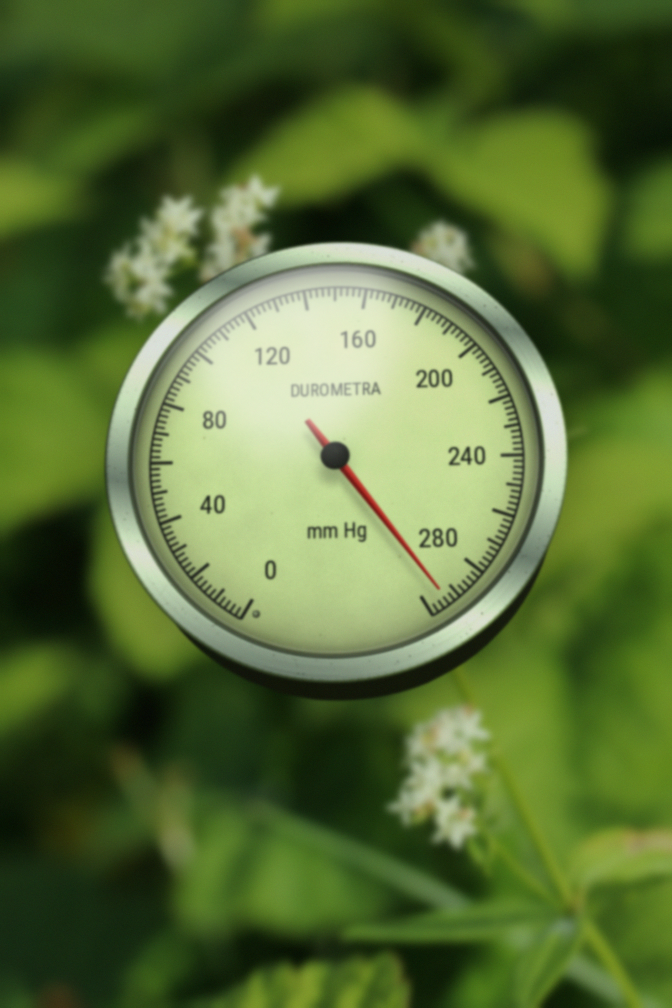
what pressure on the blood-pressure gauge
294 mmHg
